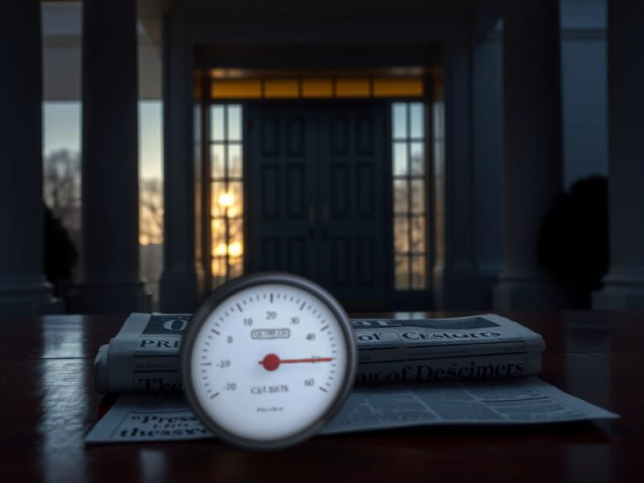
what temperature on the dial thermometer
50 °C
